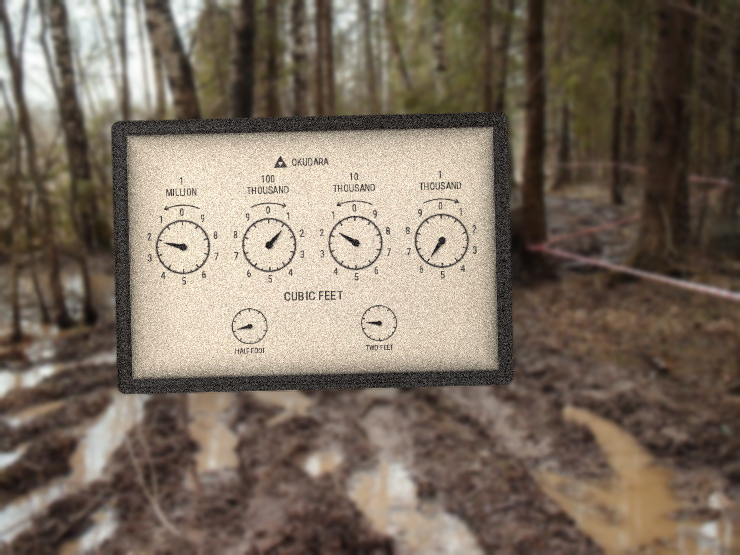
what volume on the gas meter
211600 ft³
